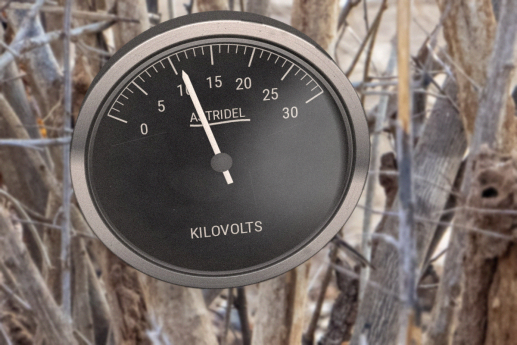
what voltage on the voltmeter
11 kV
